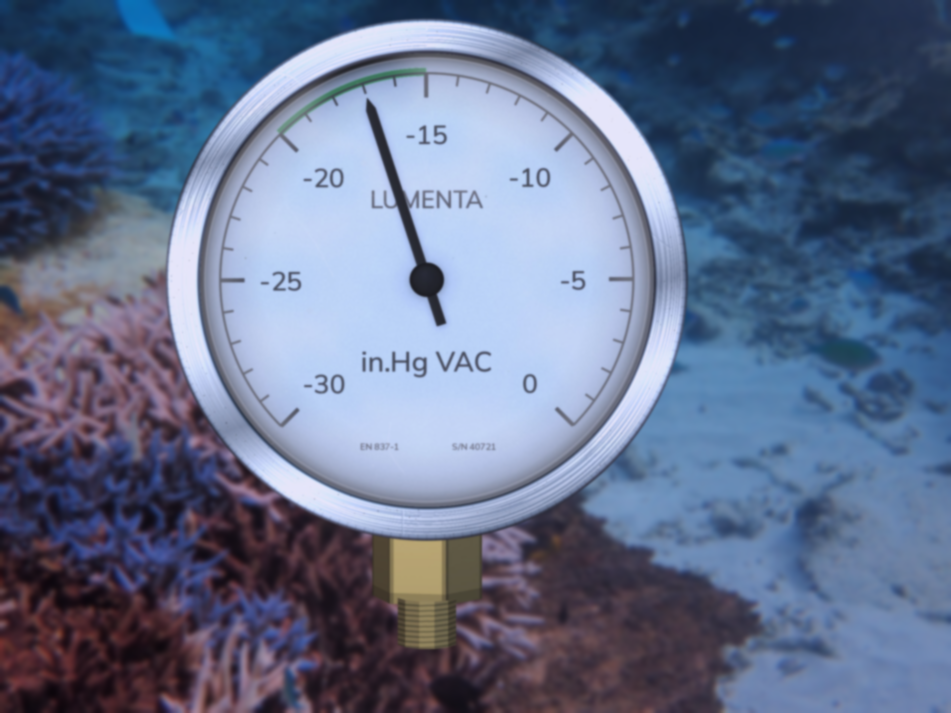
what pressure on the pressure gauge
-17 inHg
